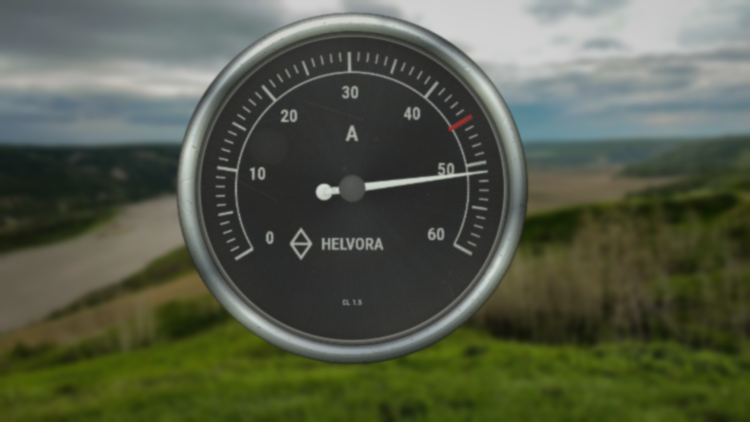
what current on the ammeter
51 A
